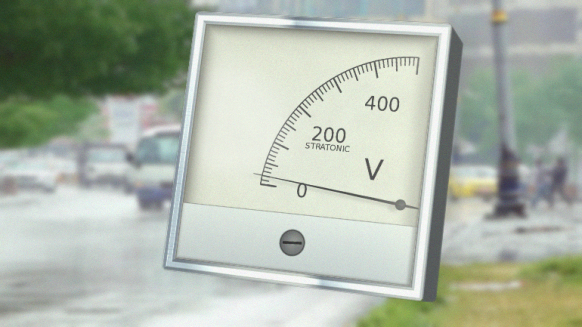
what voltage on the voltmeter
20 V
